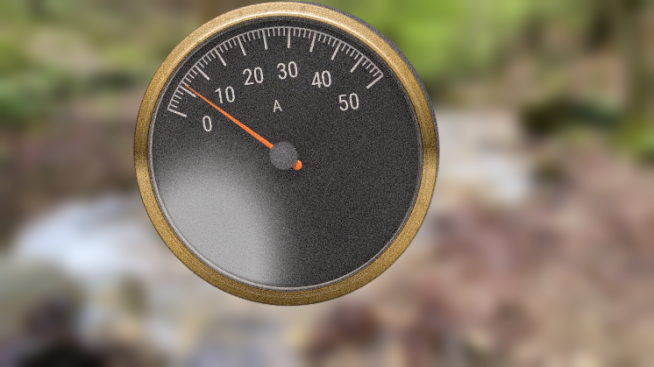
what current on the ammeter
6 A
